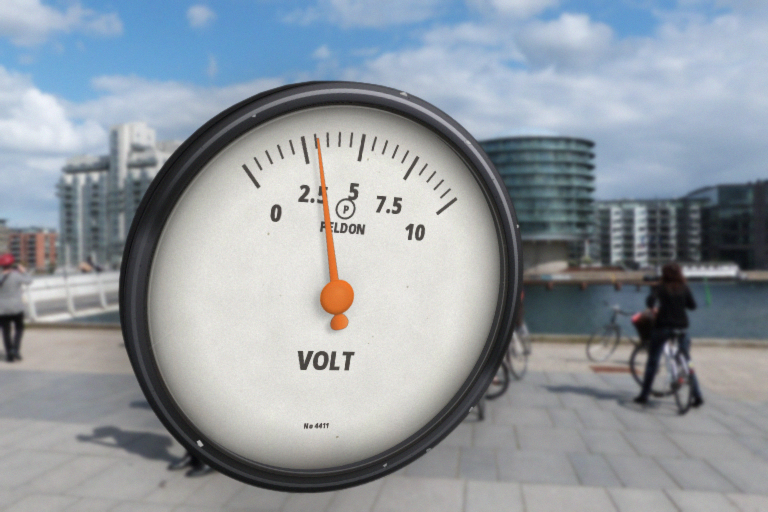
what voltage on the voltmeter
3 V
